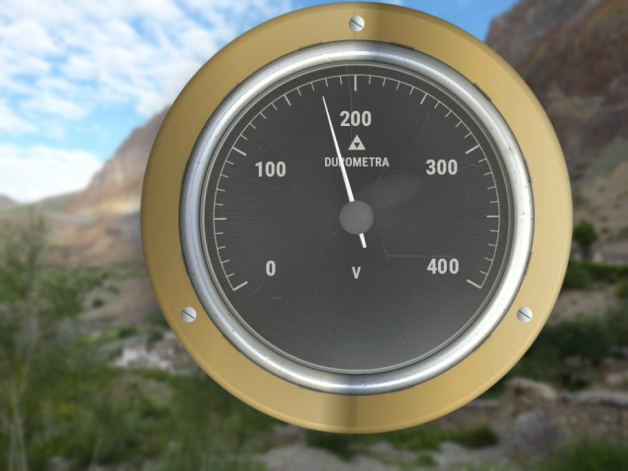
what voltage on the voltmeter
175 V
